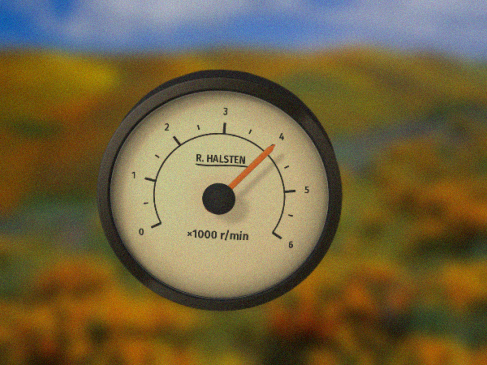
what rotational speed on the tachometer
4000 rpm
